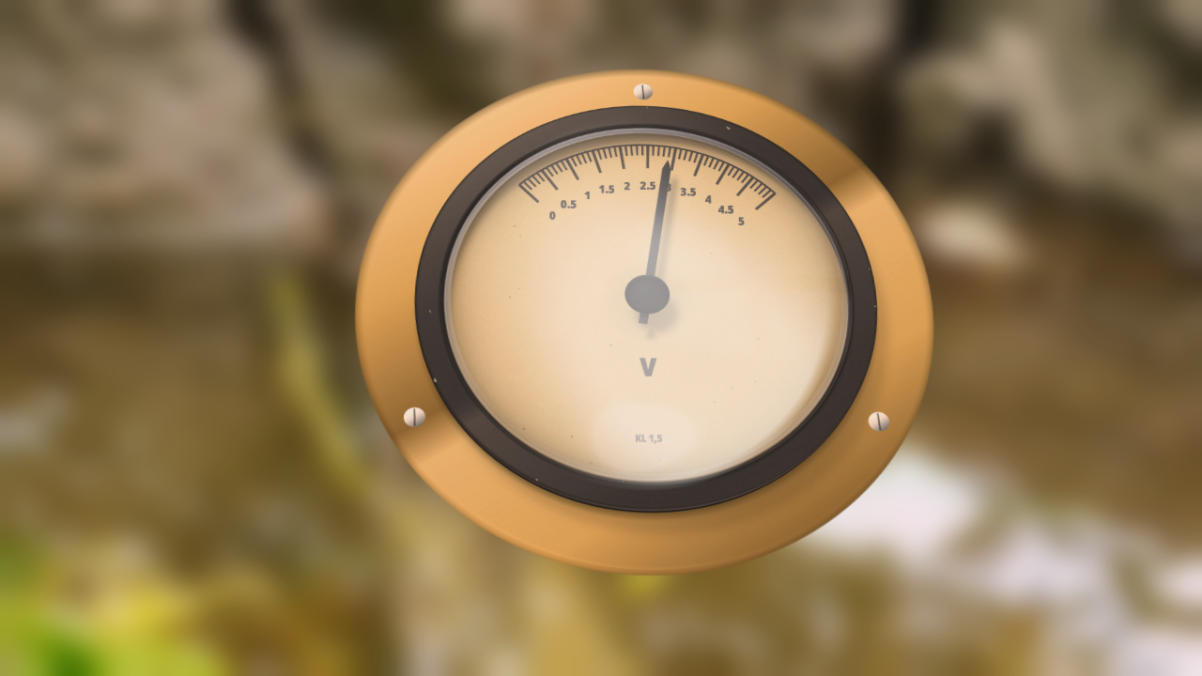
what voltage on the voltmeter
2.9 V
